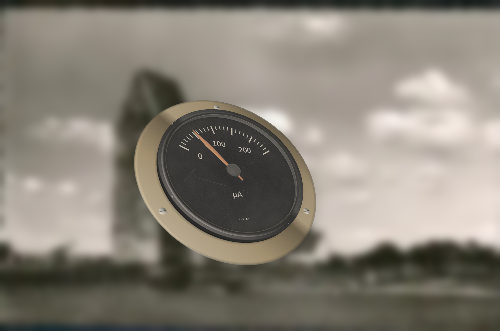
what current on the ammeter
50 µA
